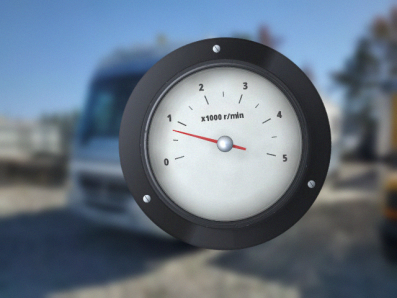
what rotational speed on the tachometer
750 rpm
